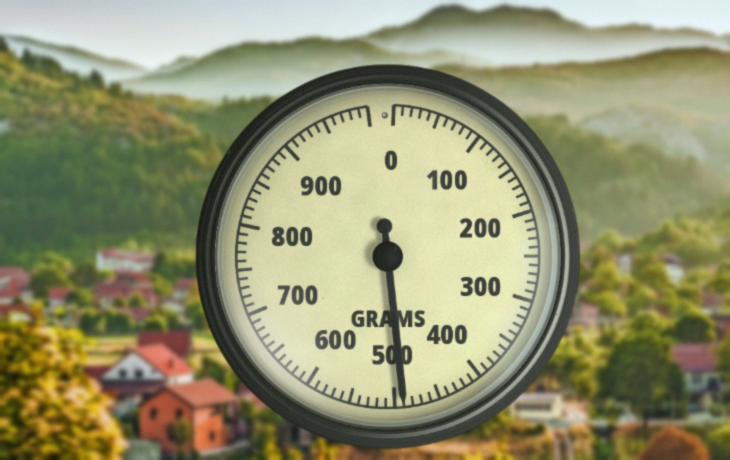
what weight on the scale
490 g
